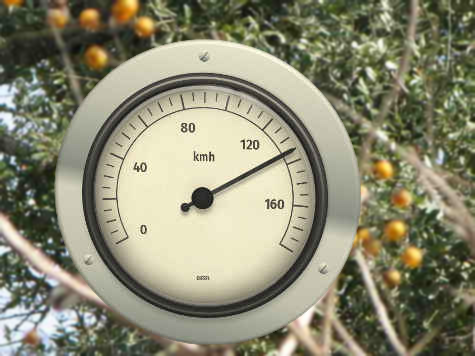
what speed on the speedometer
135 km/h
